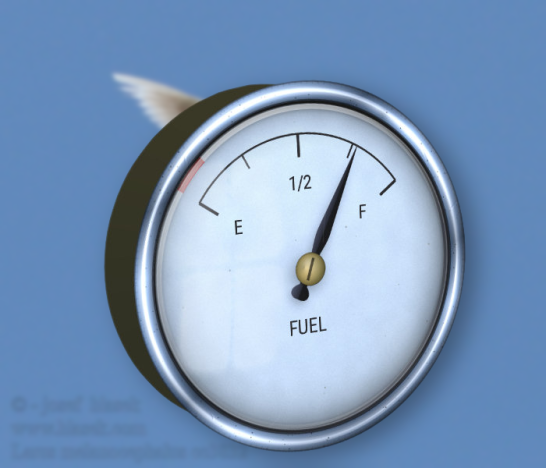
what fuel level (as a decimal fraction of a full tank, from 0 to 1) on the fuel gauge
0.75
